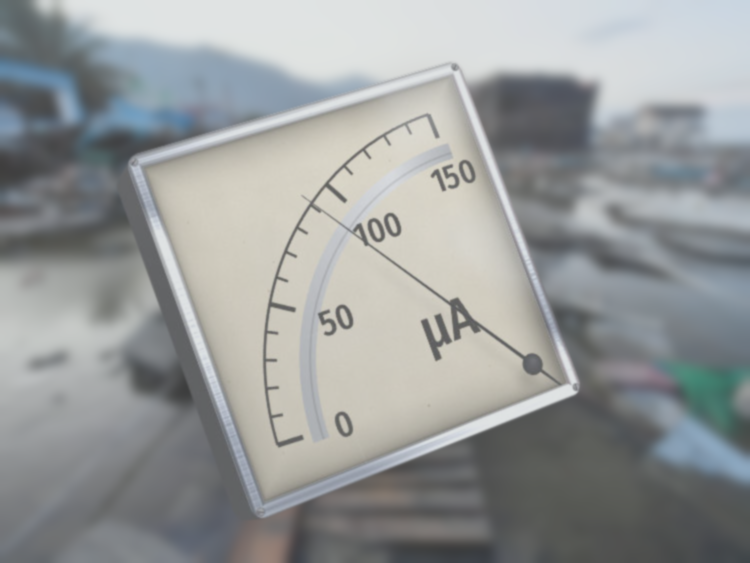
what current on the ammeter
90 µA
